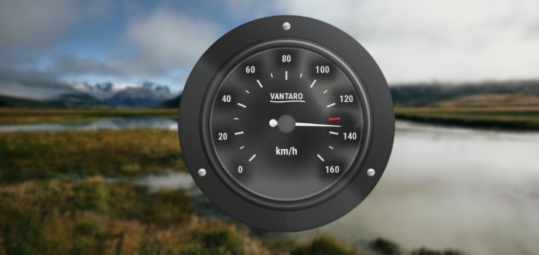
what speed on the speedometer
135 km/h
